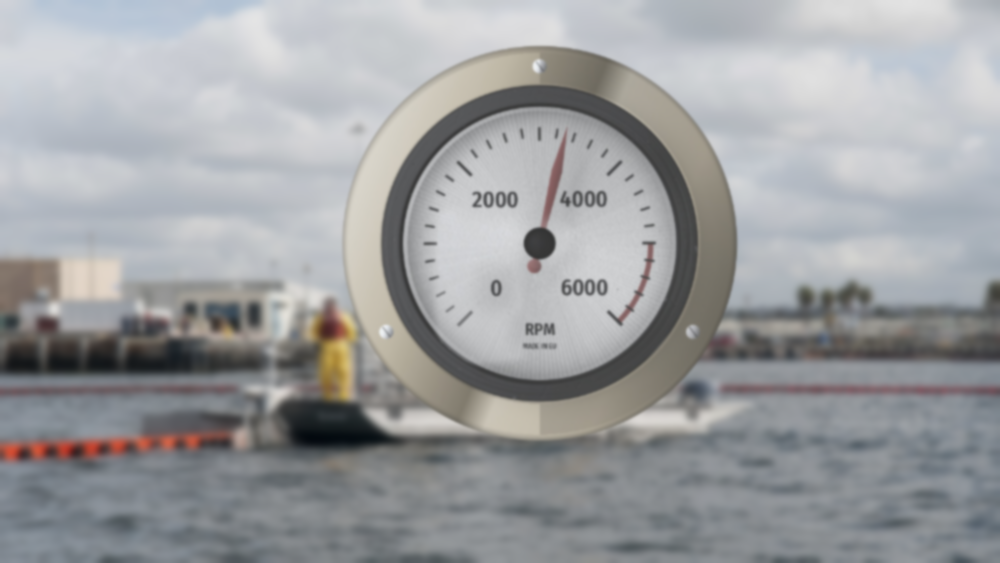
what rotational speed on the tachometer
3300 rpm
